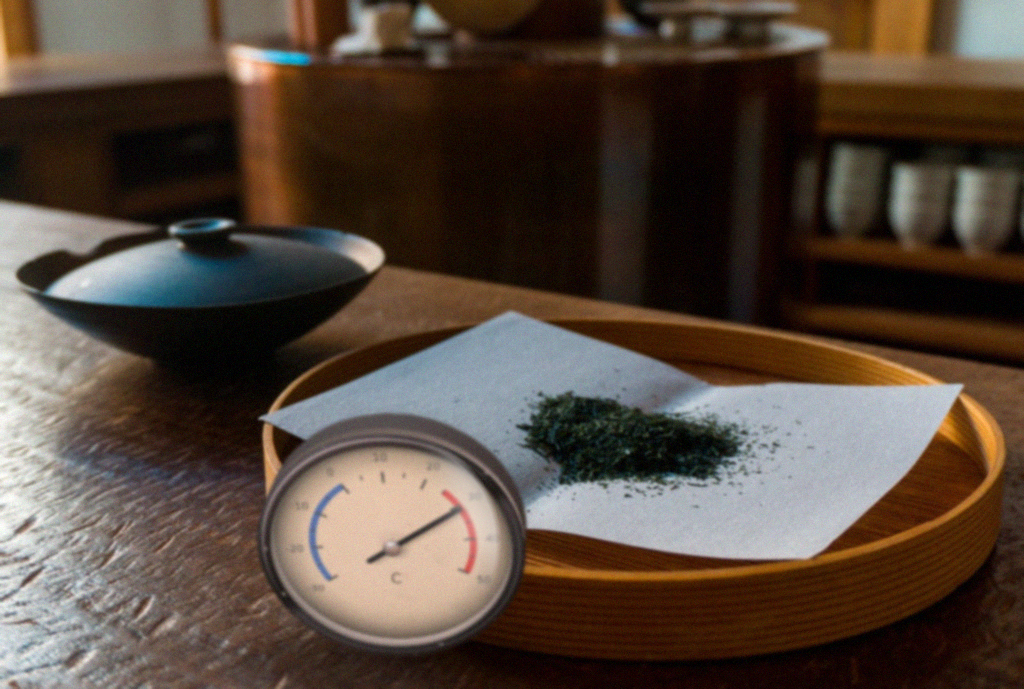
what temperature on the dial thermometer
30 °C
